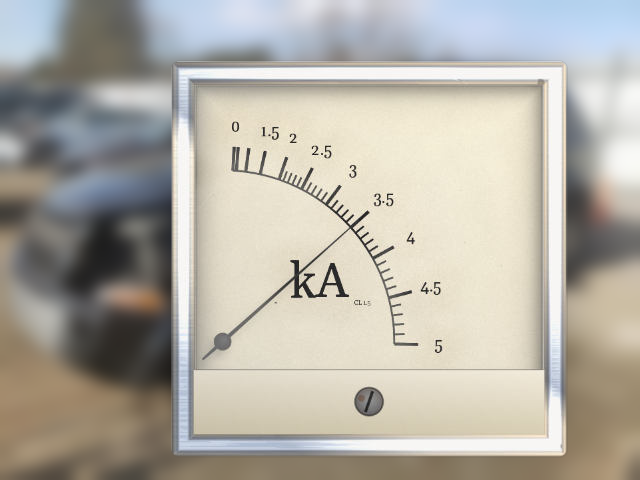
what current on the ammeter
3.5 kA
